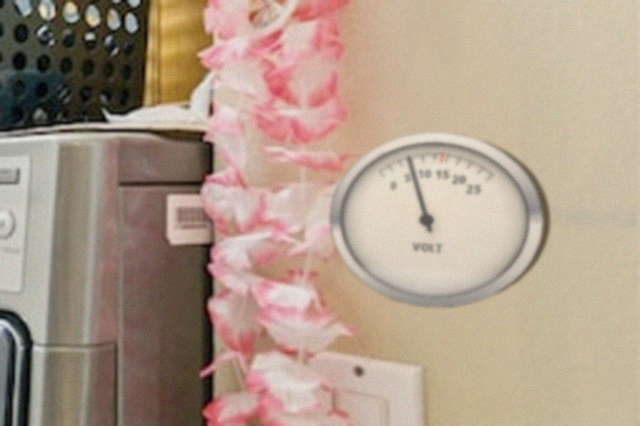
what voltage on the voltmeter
7.5 V
